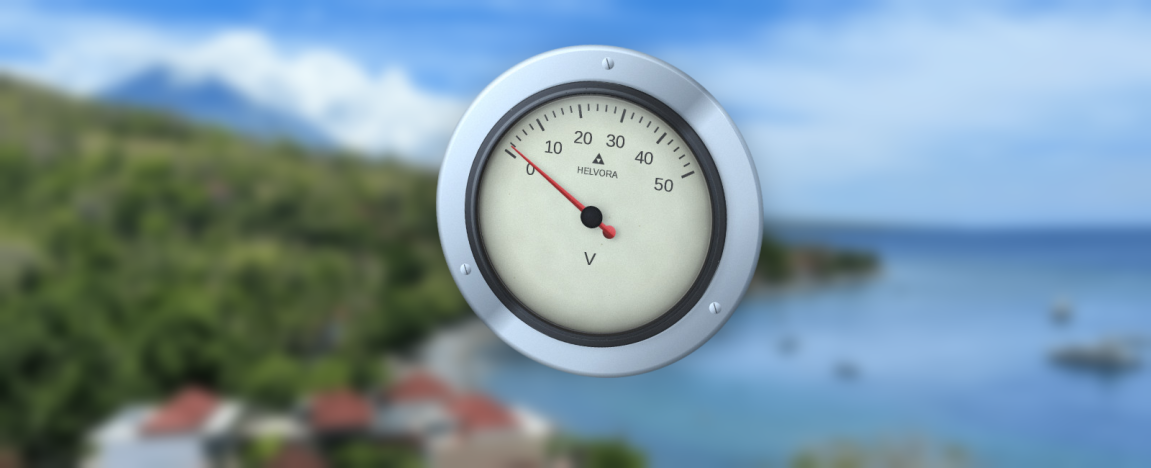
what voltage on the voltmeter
2 V
